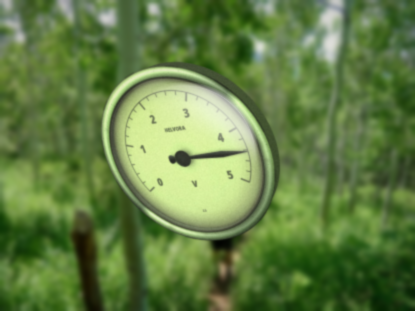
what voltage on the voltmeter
4.4 V
